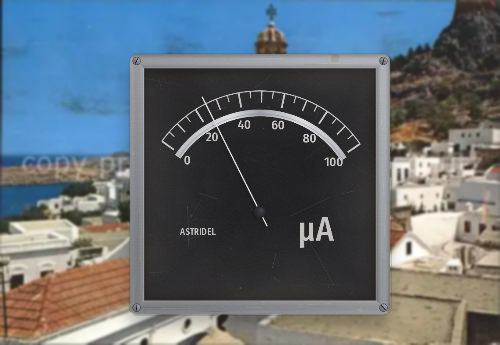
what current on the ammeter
25 µA
